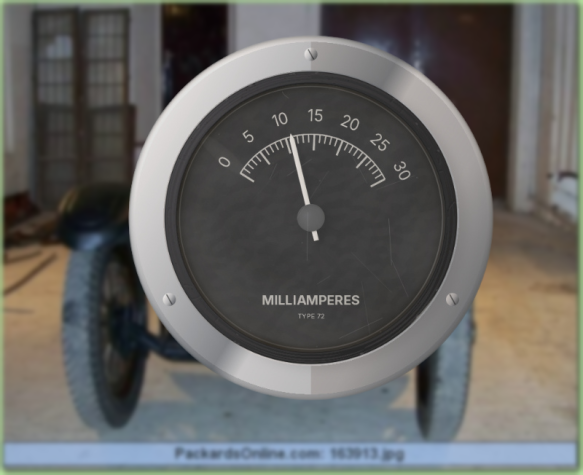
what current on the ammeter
11 mA
